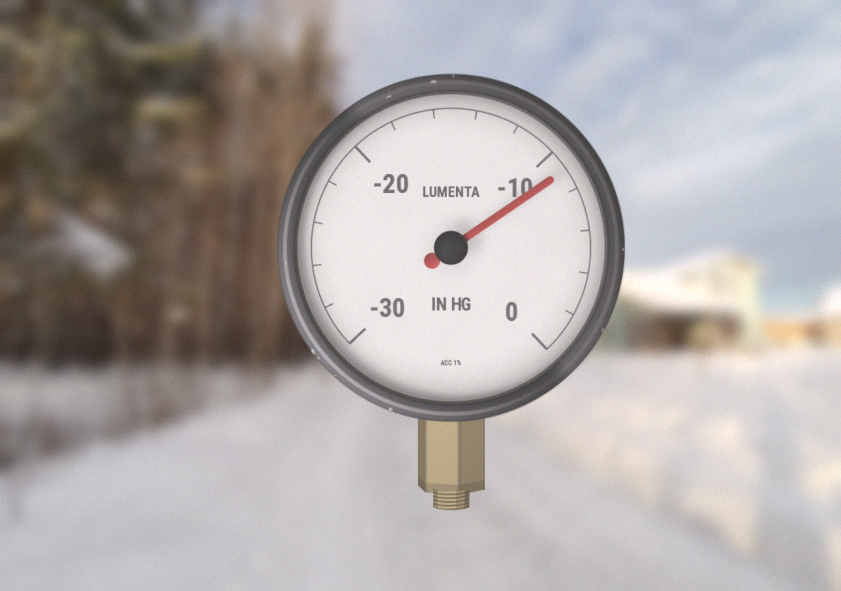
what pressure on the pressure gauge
-9 inHg
